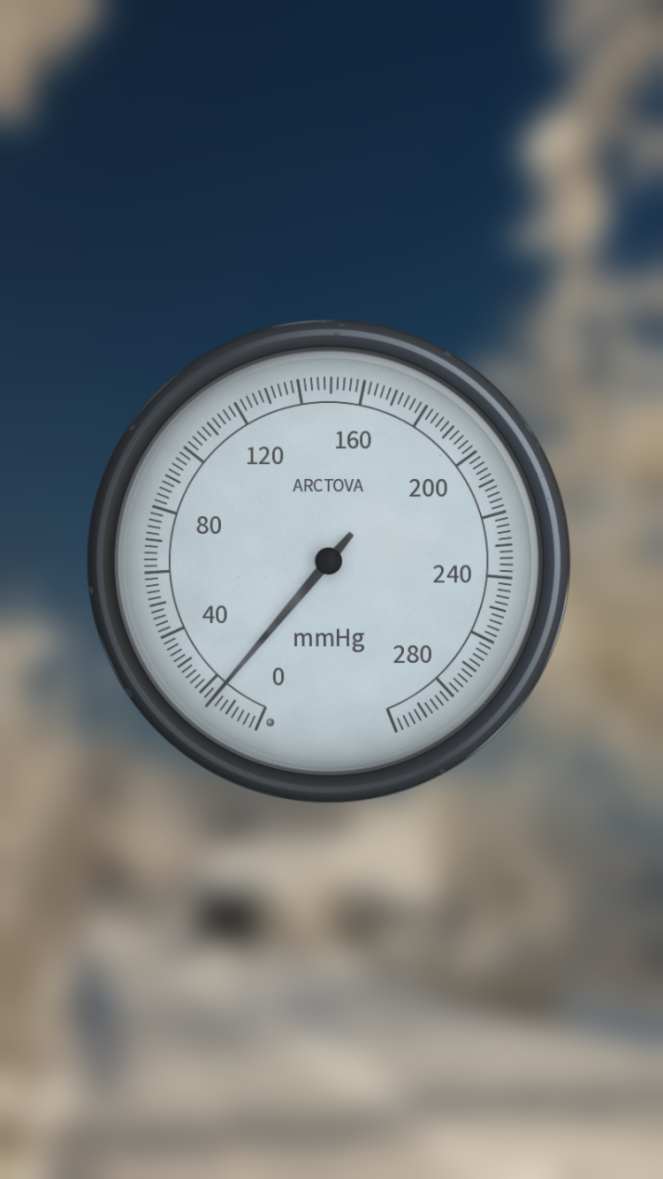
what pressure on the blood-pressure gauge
16 mmHg
